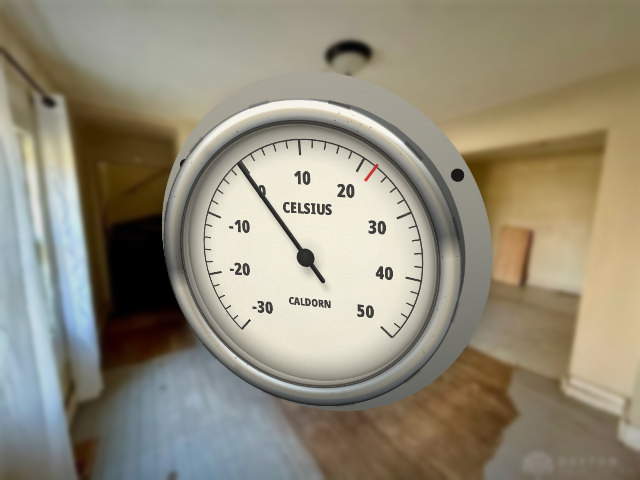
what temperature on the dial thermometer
0 °C
